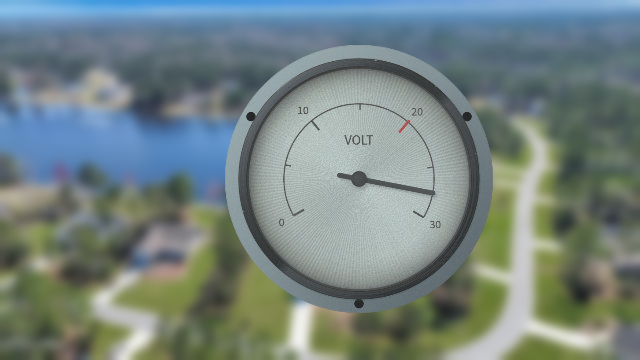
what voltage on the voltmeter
27.5 V
